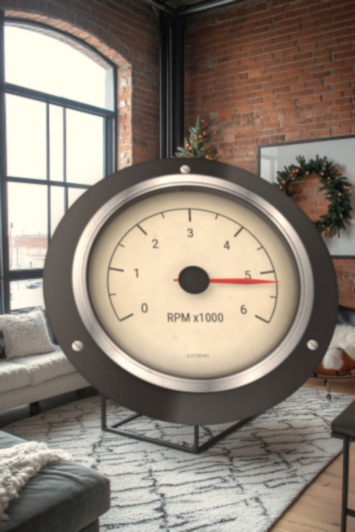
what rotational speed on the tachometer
5250 rpm
